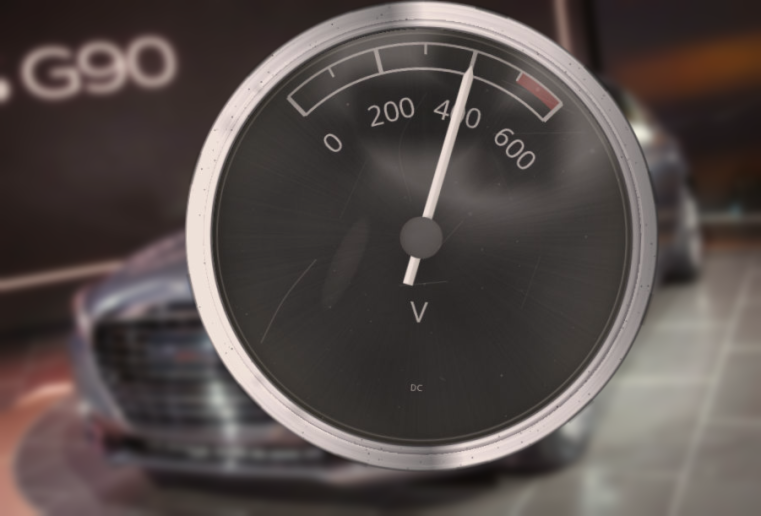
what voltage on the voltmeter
400 V
